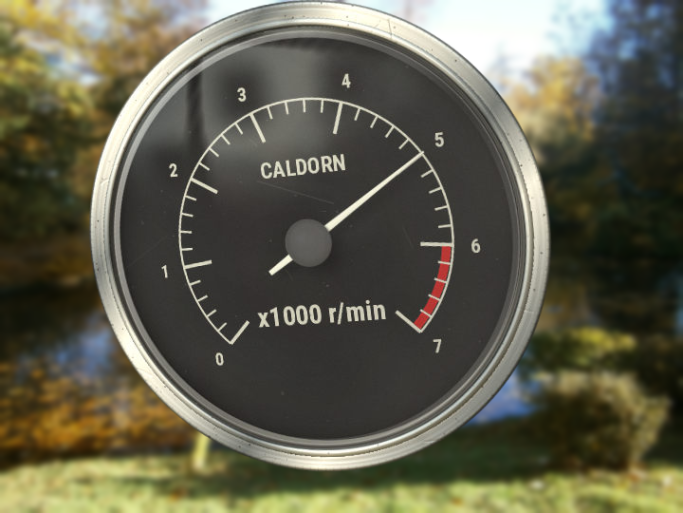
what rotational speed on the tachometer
5000 rpm
